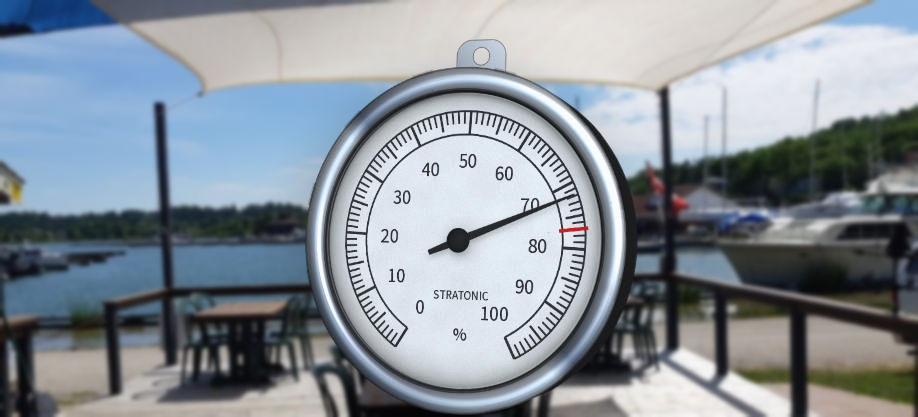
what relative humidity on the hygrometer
72 %
